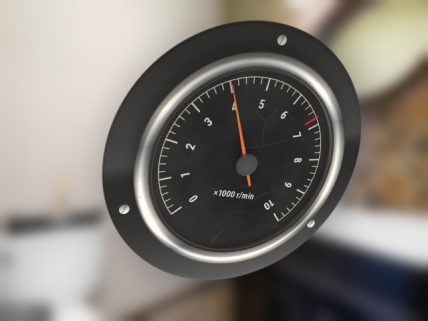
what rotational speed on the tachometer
4000 rpm
